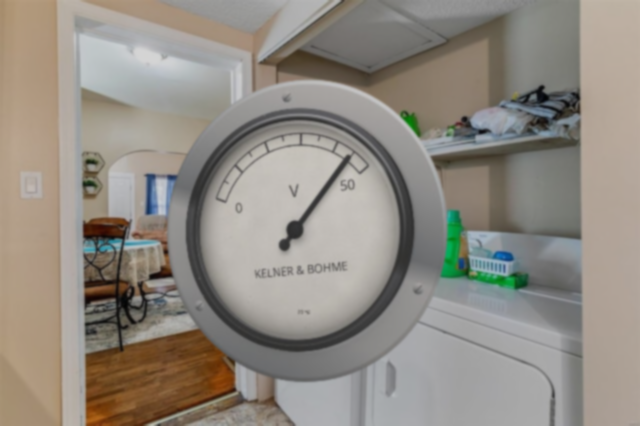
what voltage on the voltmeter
45 V
